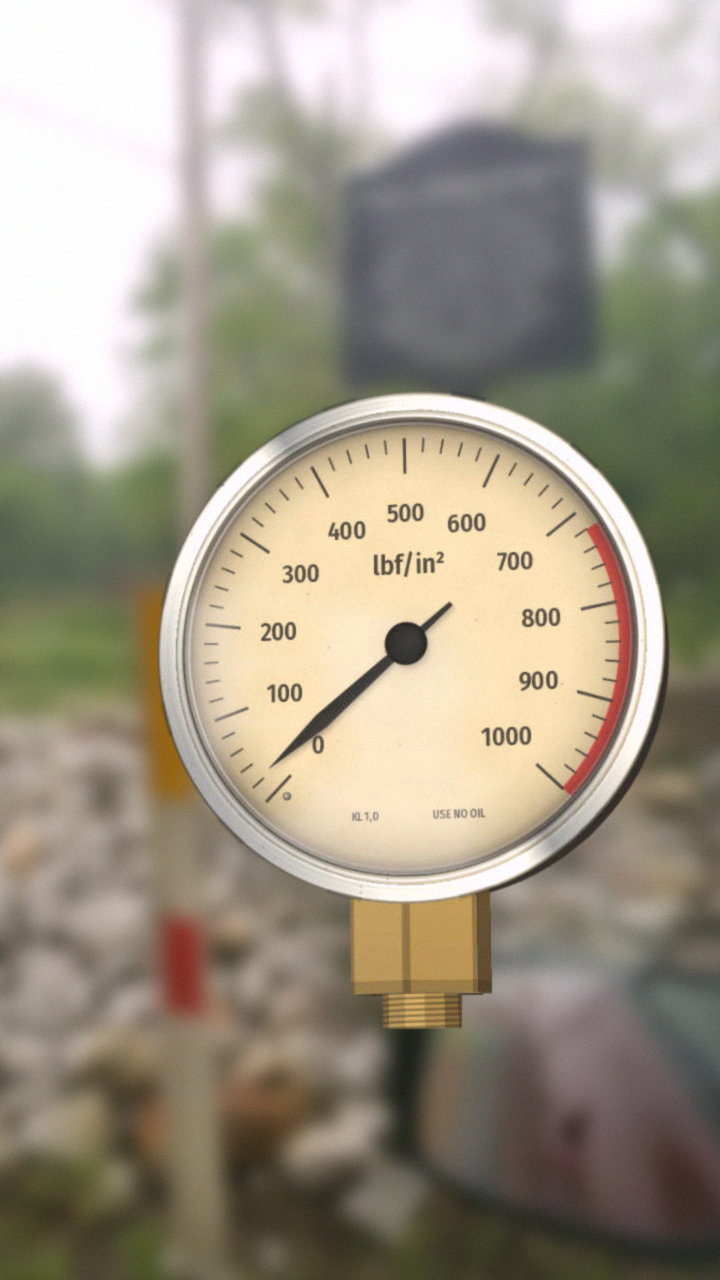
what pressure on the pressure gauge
20 psi
